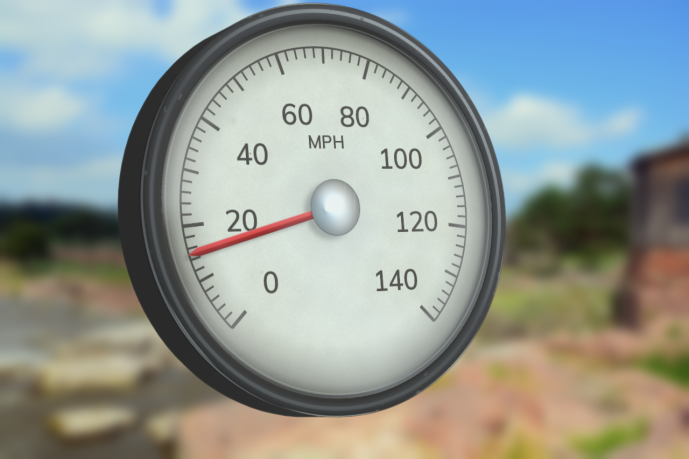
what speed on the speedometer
15 mph
